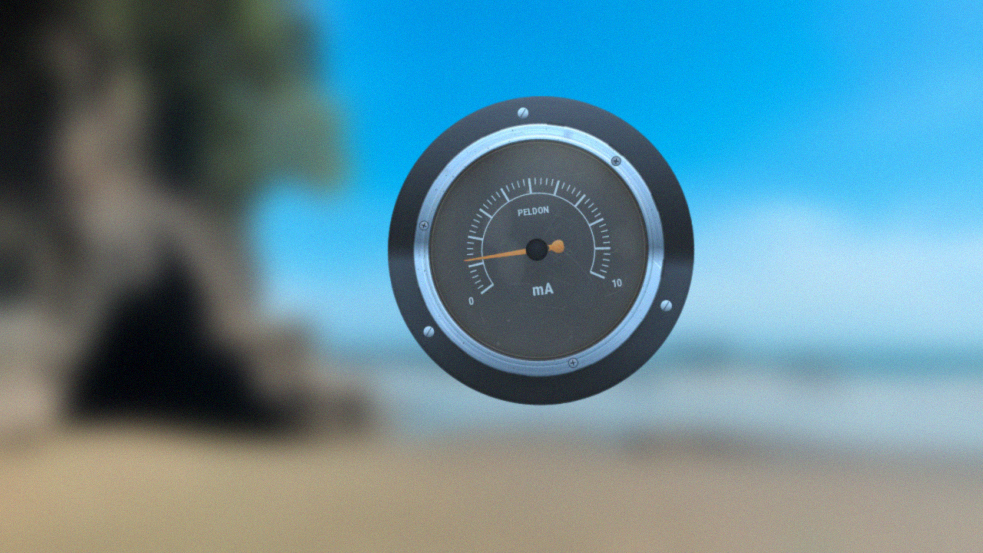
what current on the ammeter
1.2 mA
